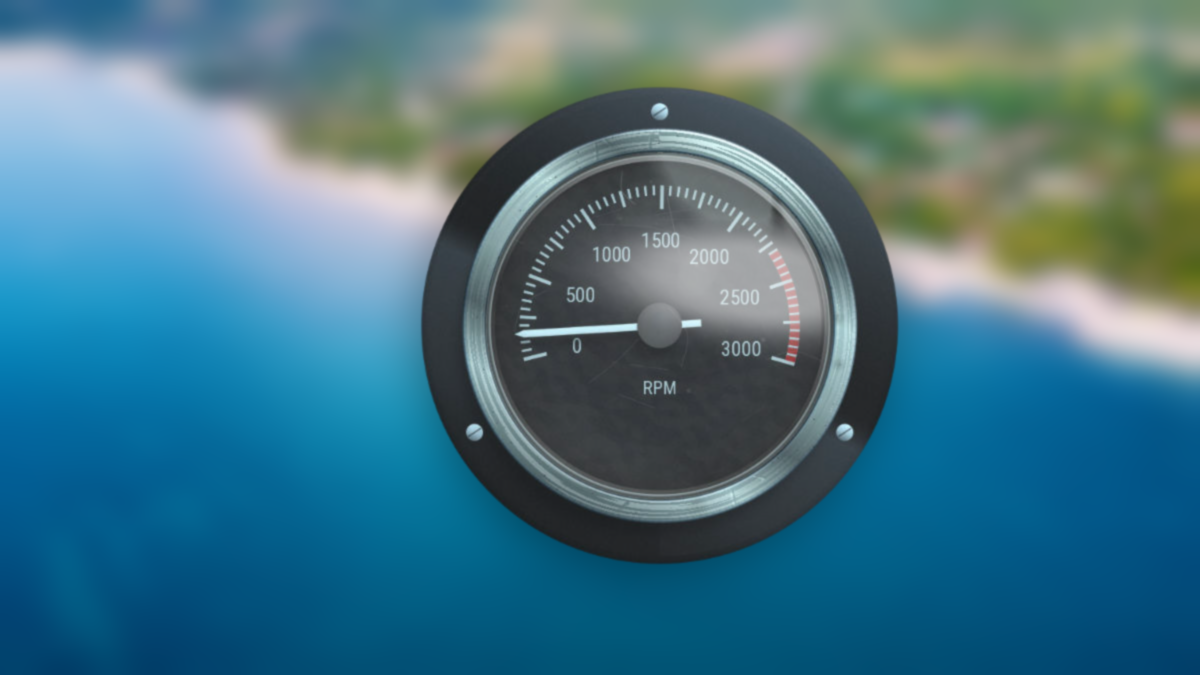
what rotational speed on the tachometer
150 rpm
